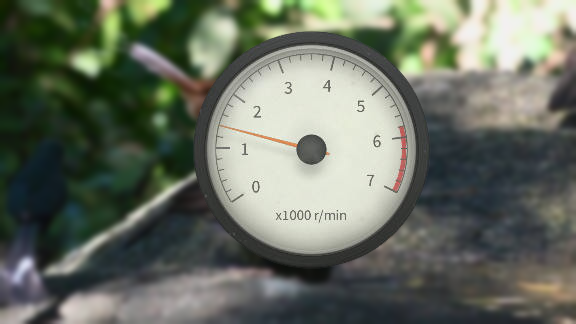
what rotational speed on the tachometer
1400 rpm
